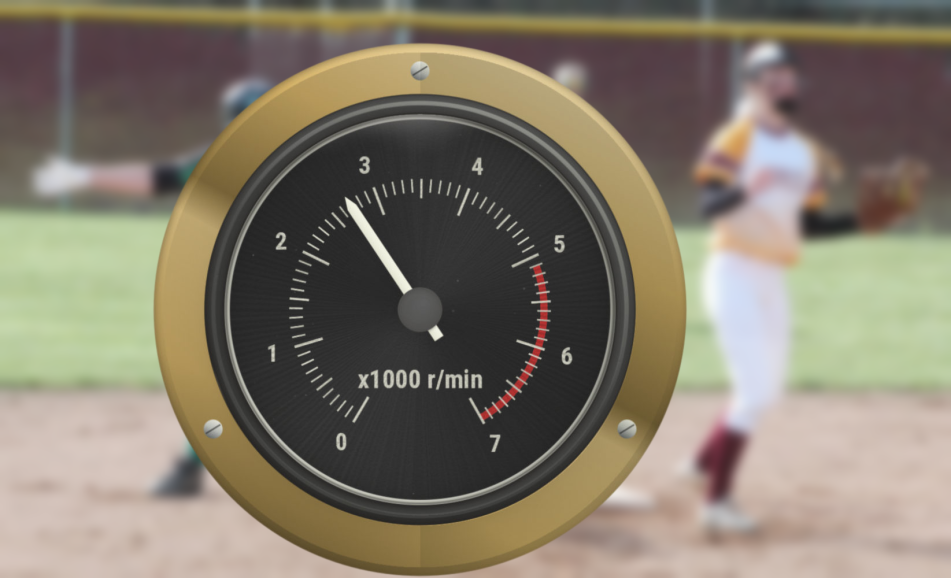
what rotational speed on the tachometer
2700 rpm
